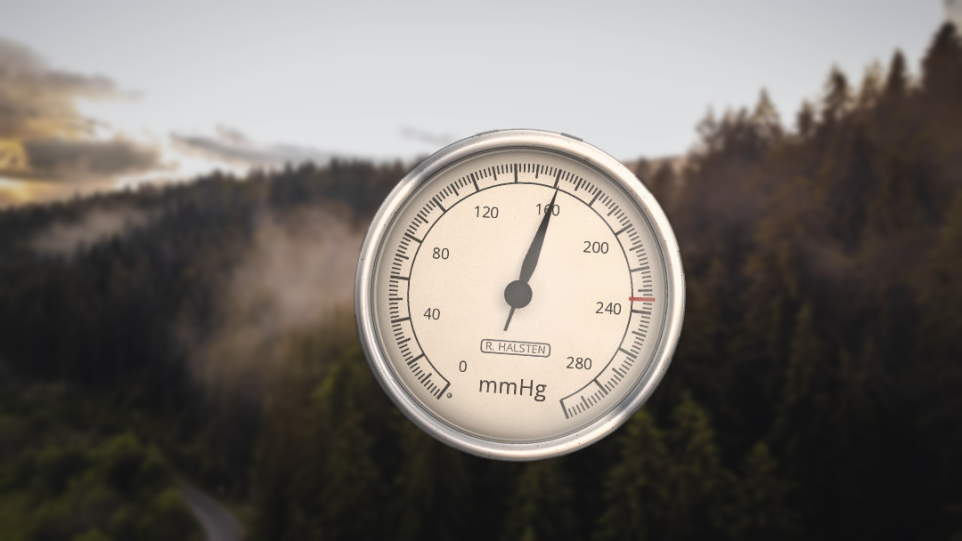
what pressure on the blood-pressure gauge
162 mmHg
